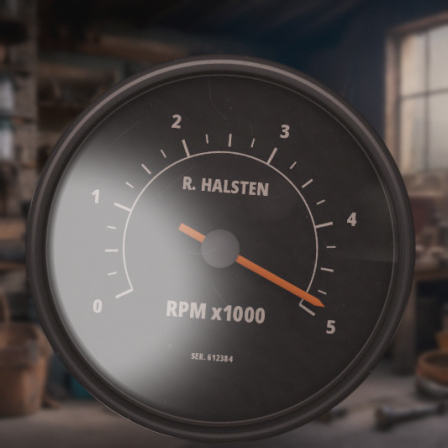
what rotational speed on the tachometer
4875 rpm
